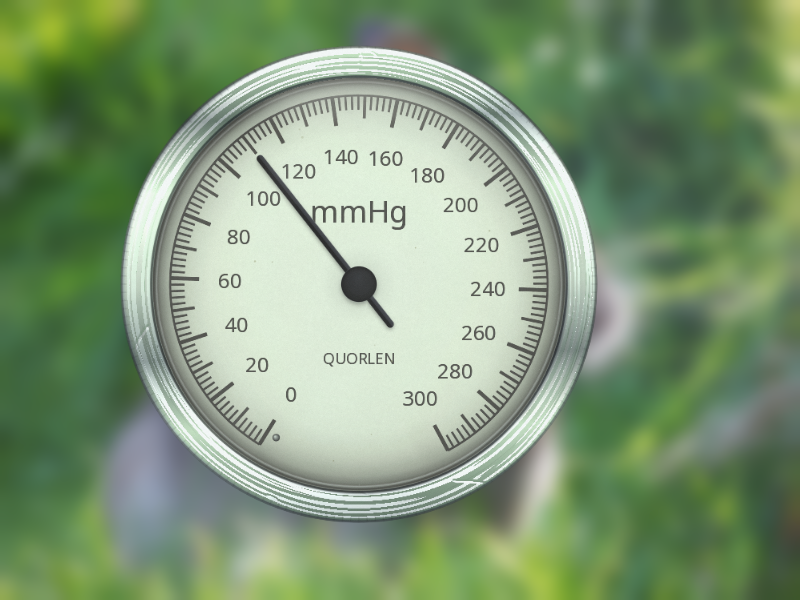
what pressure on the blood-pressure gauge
110 mmHg
